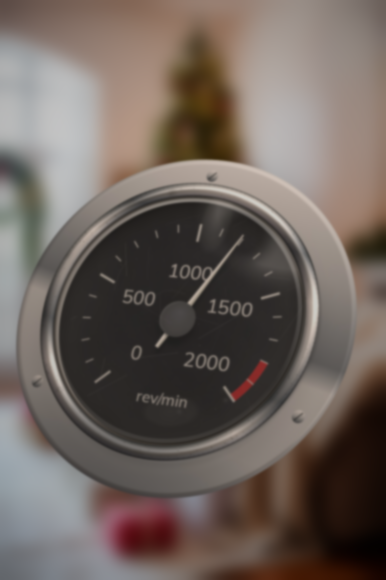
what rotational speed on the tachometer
1200 rpm
